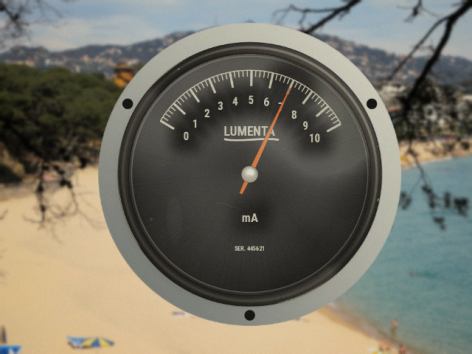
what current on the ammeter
7 mA
